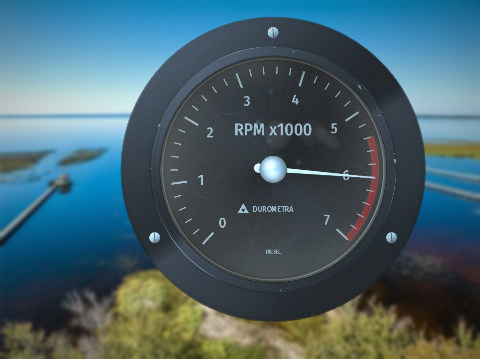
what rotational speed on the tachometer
6000 rpm
